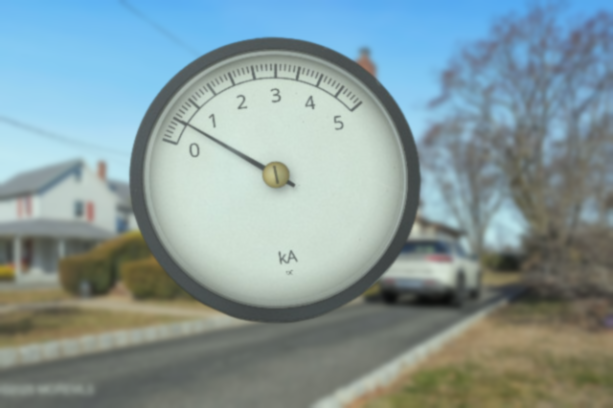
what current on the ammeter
0.5 kA
